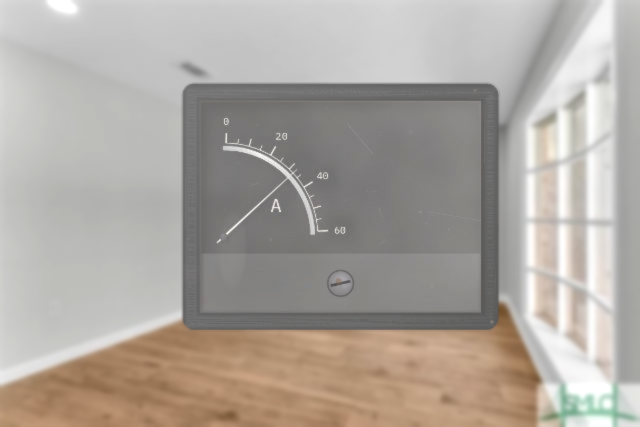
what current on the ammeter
32.5 A
